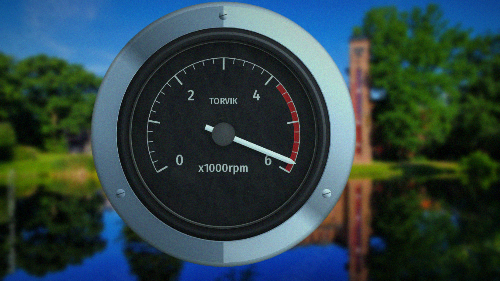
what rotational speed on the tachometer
5800 rpm
